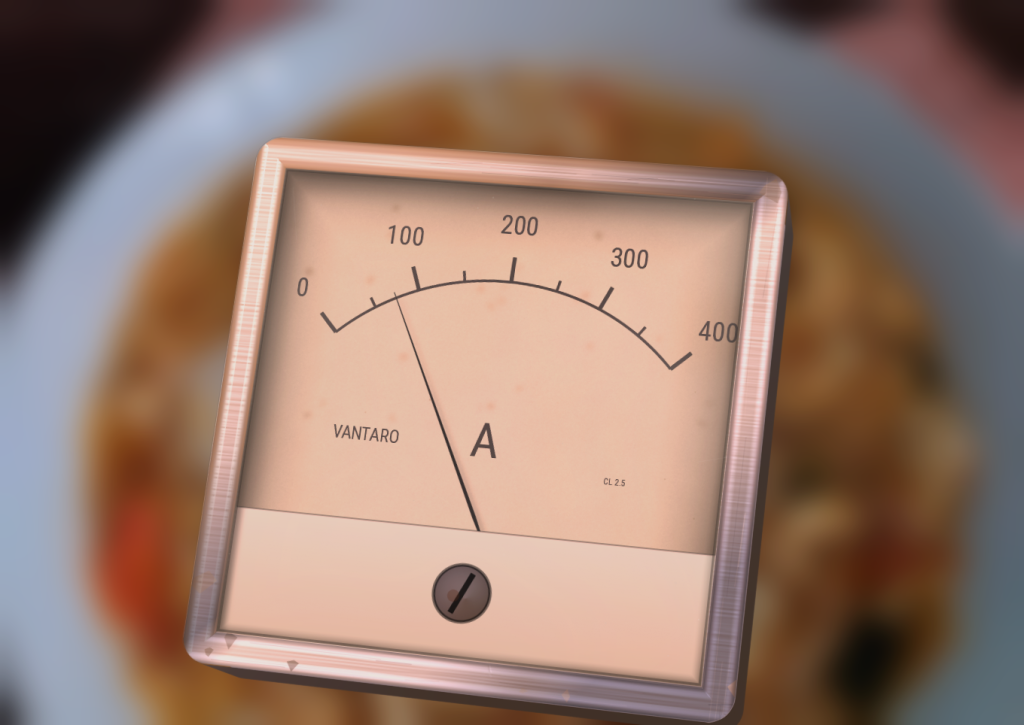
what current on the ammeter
75 A
